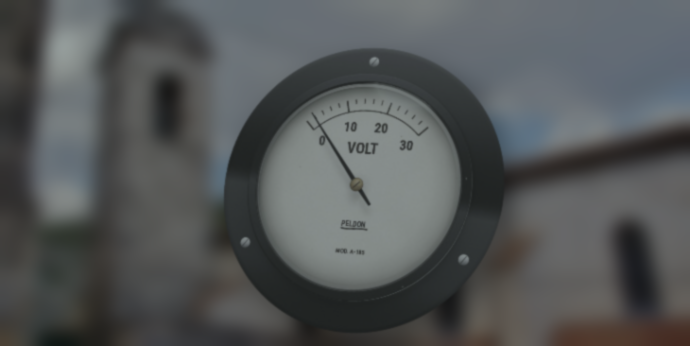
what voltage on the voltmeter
2 V
